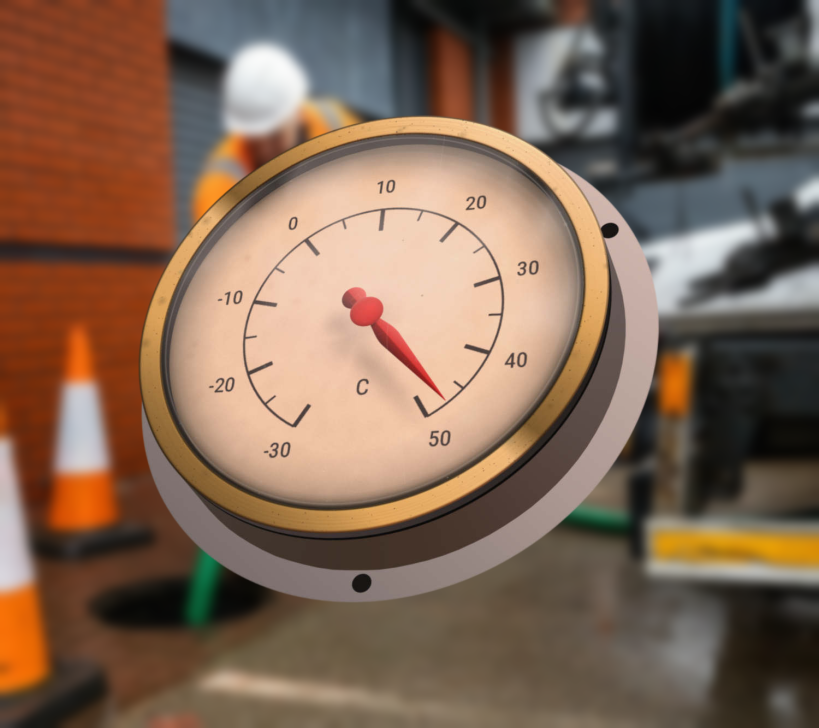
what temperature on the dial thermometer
47.5 °C
